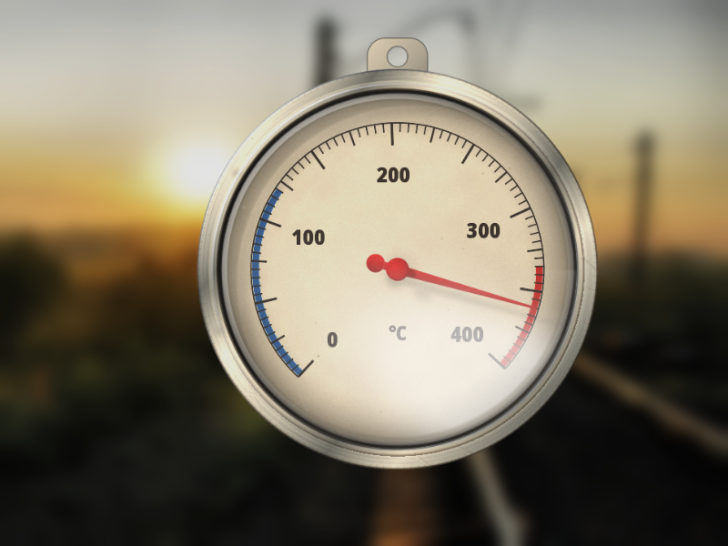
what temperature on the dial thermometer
360 °C
